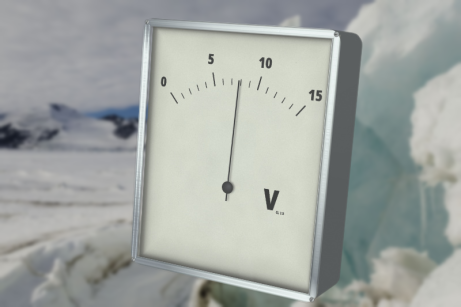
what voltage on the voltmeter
8 V
